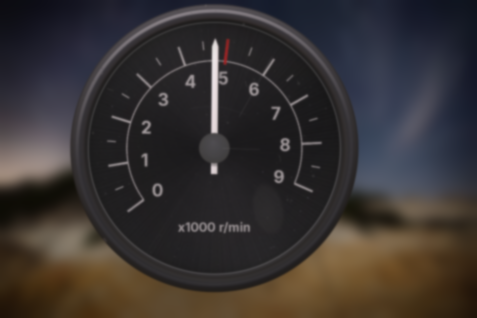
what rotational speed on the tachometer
4750 rpm
